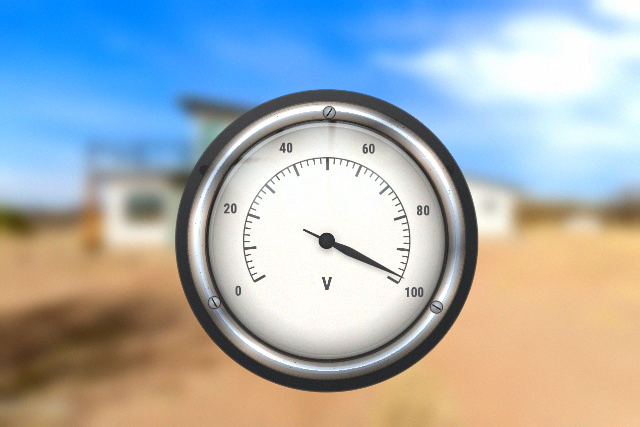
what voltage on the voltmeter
98 V
